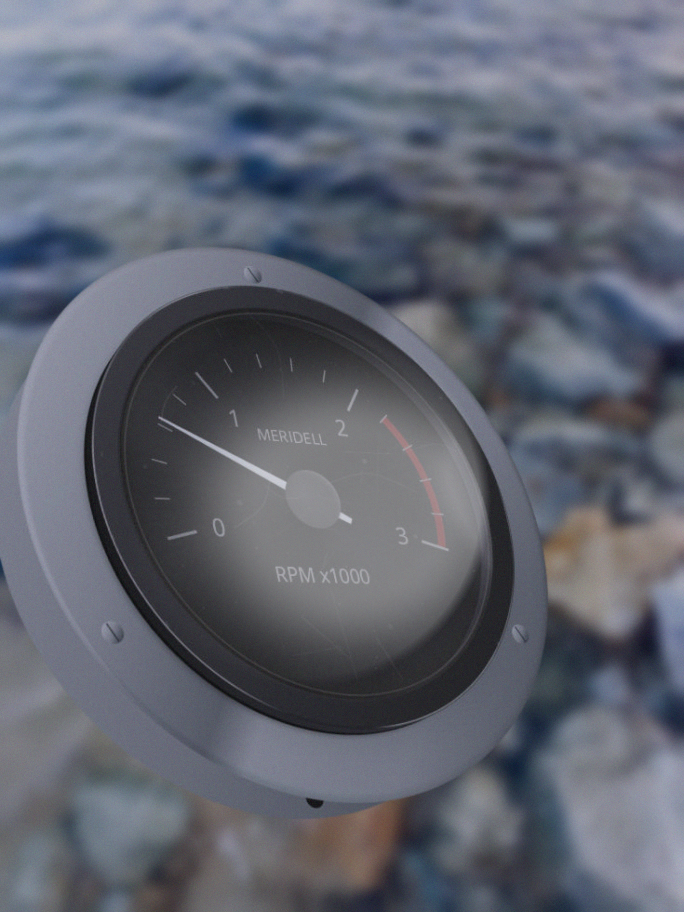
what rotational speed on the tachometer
600 rpm
